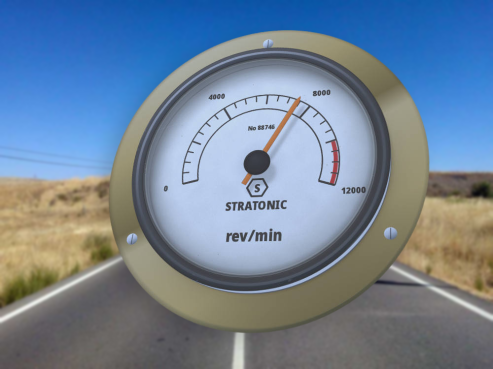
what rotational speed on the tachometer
7500 rpm
